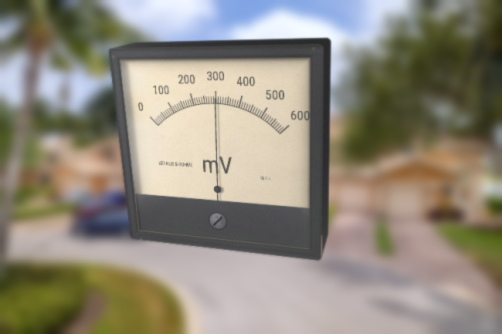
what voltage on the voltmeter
300 mV
